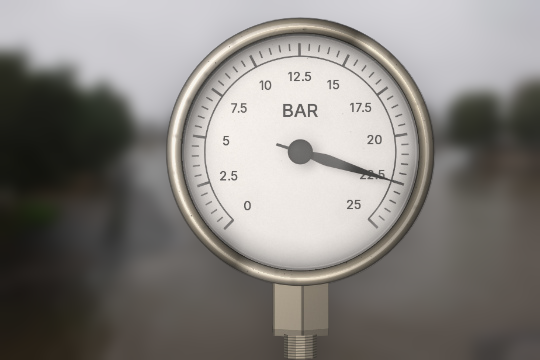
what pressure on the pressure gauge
22.5 bar
